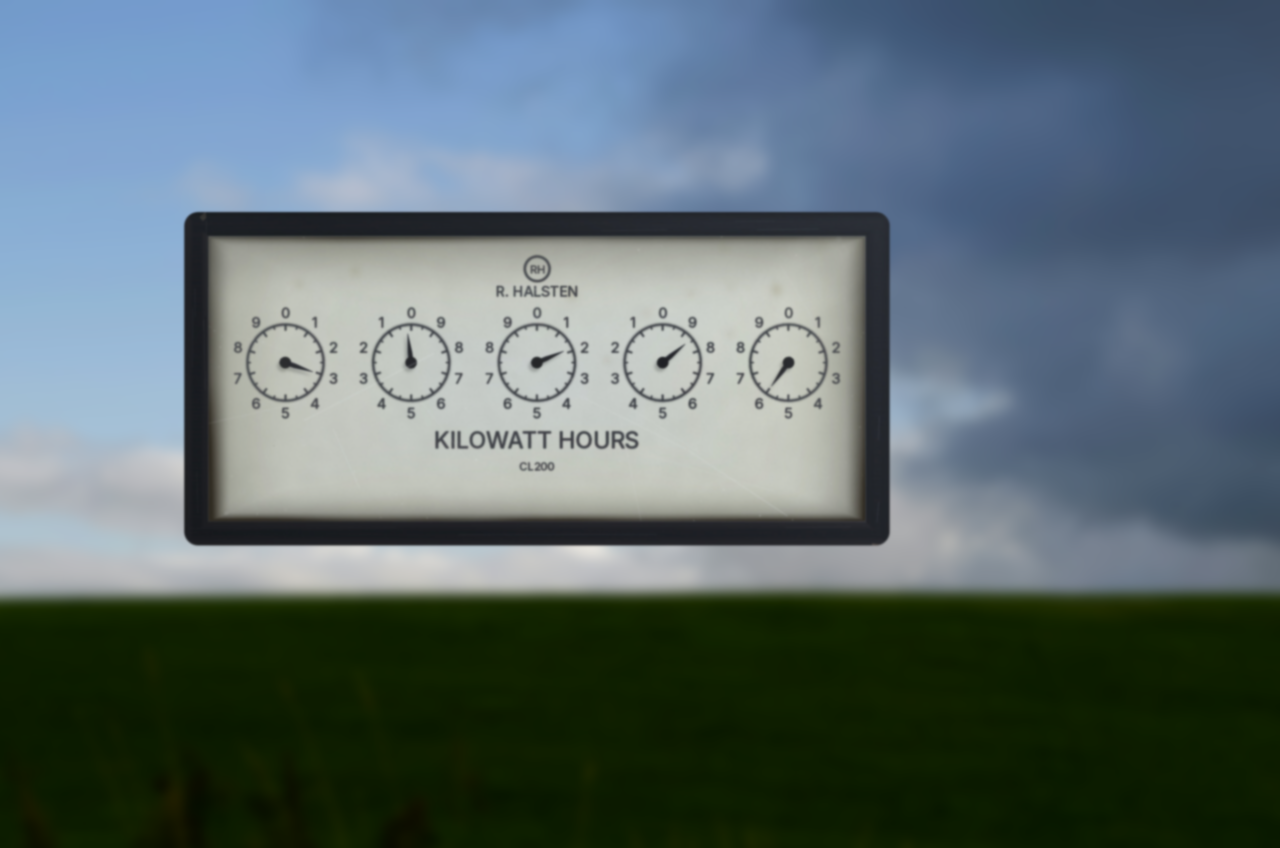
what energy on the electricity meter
30186 kWh
